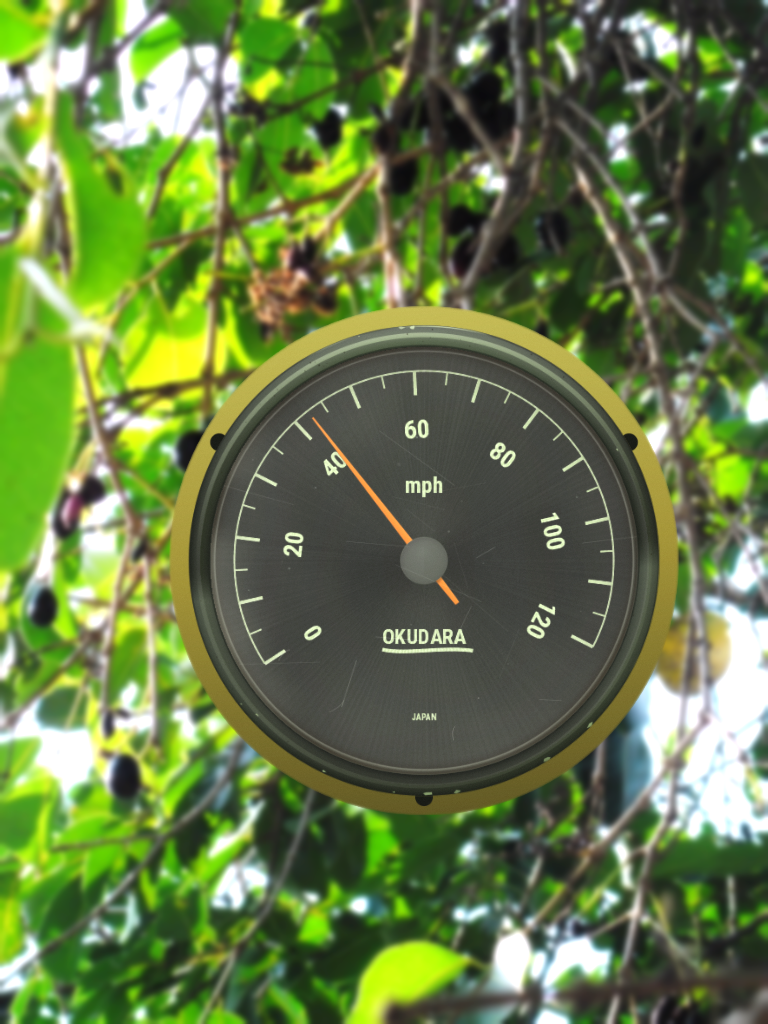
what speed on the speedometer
42.5 mph
